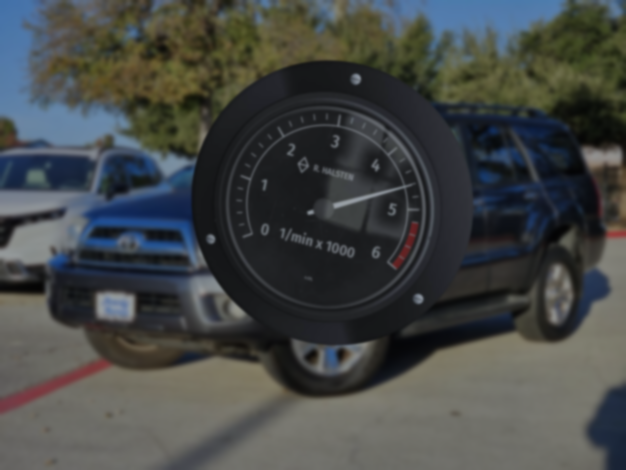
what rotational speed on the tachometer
4600 rpm
